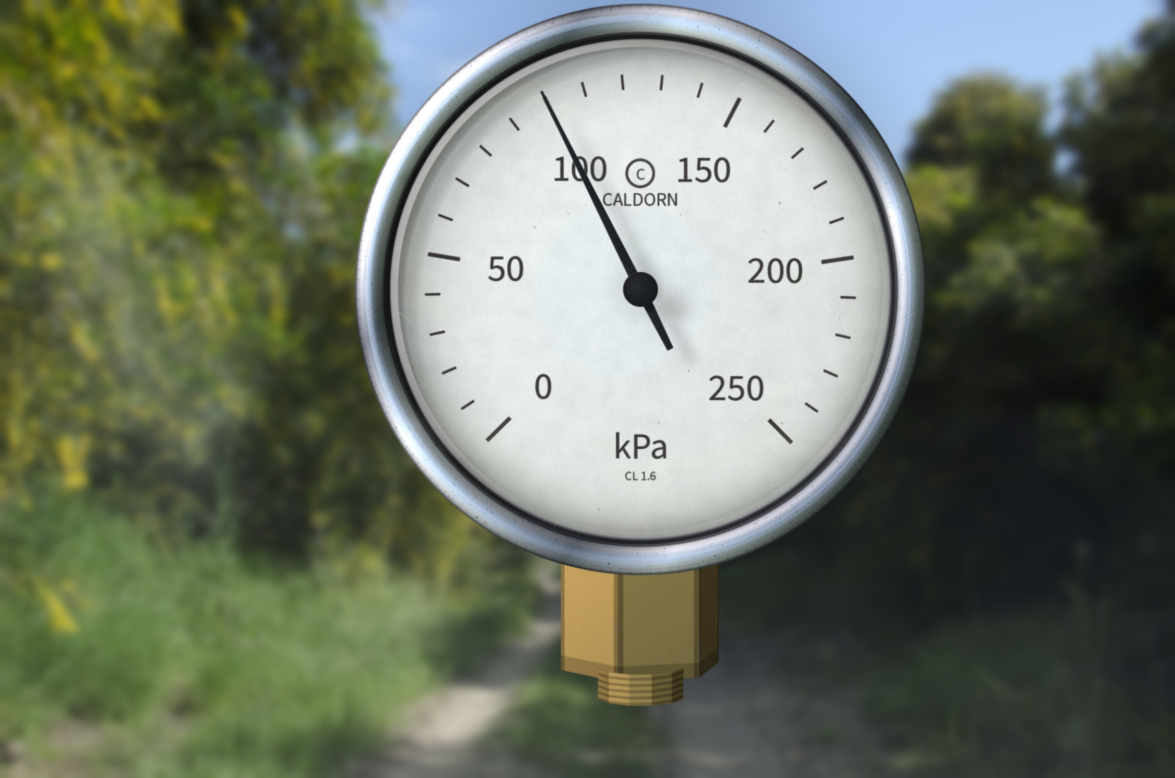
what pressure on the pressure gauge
100 kPa
